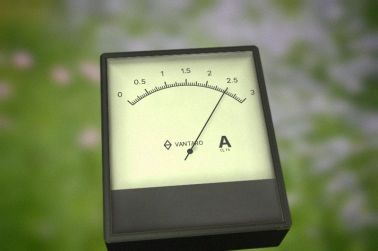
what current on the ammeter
2.5 A
